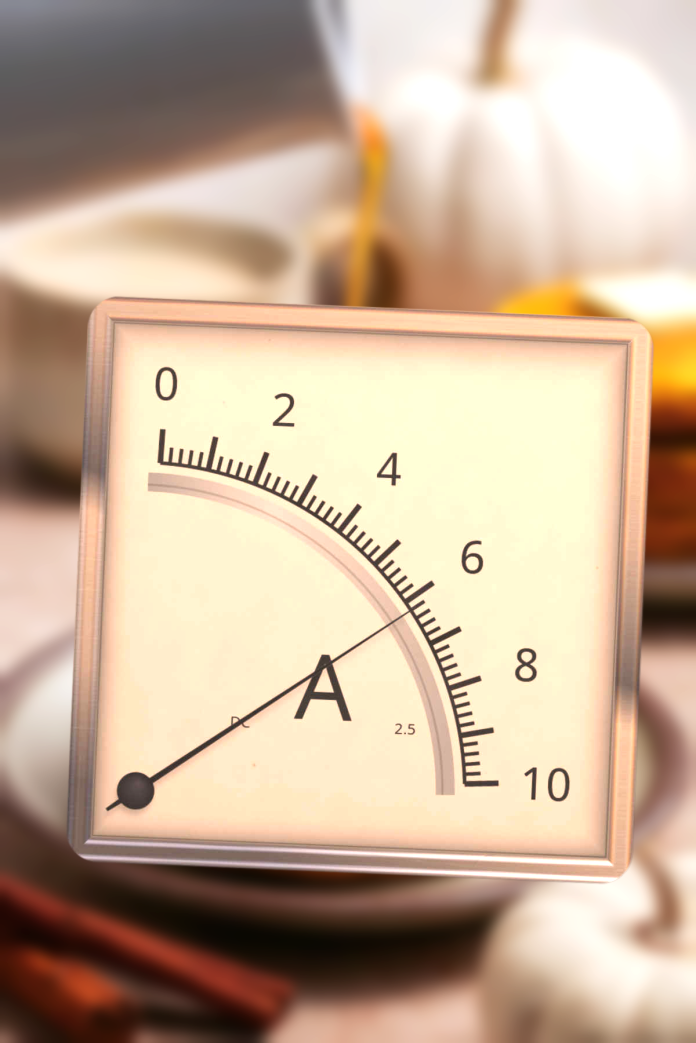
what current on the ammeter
6.2 A
